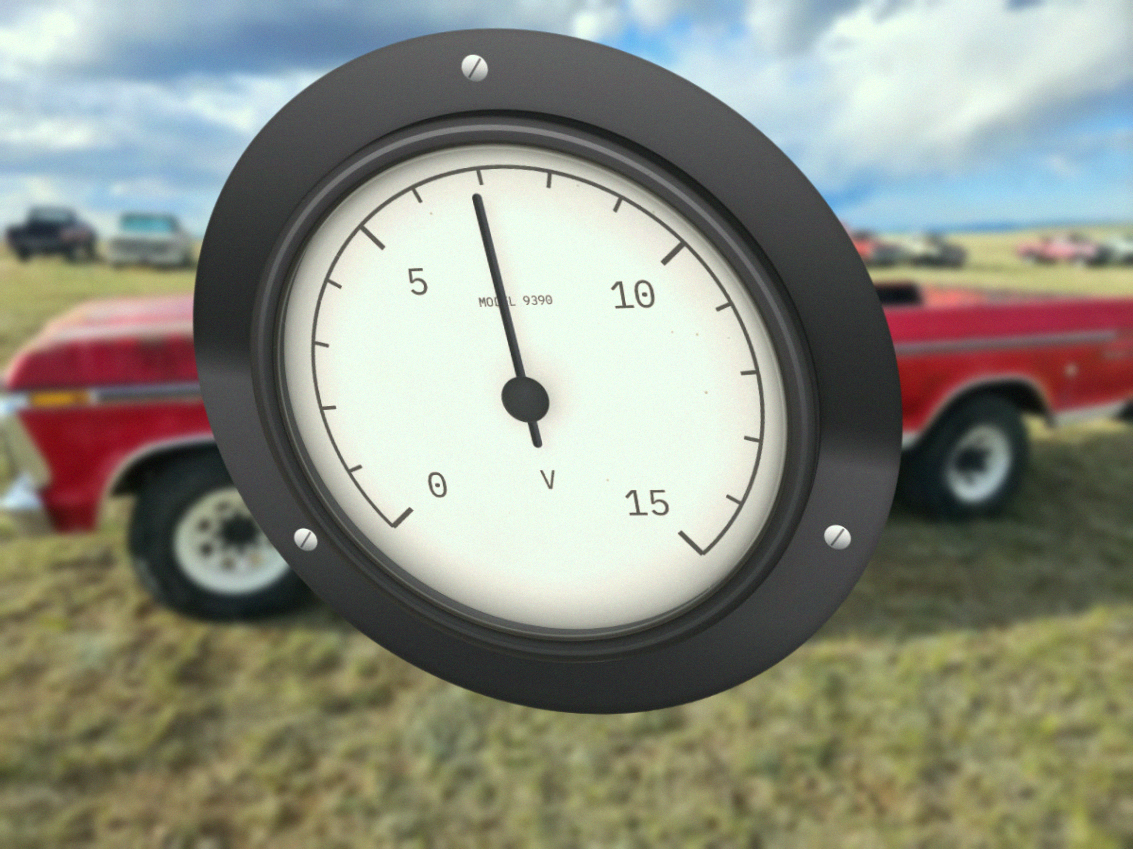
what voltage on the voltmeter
7 V
